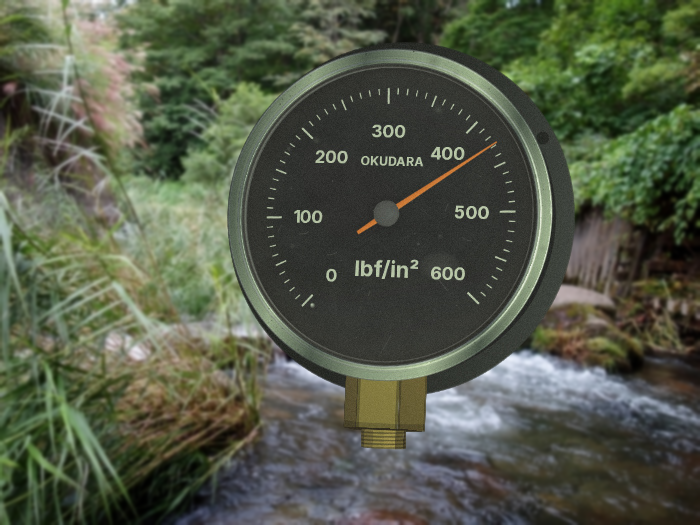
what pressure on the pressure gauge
430 psi
